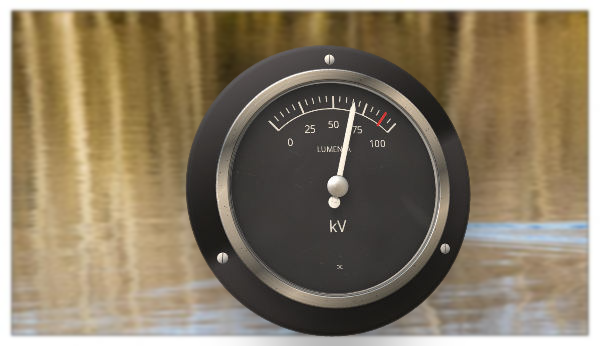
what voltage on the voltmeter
65 kV
